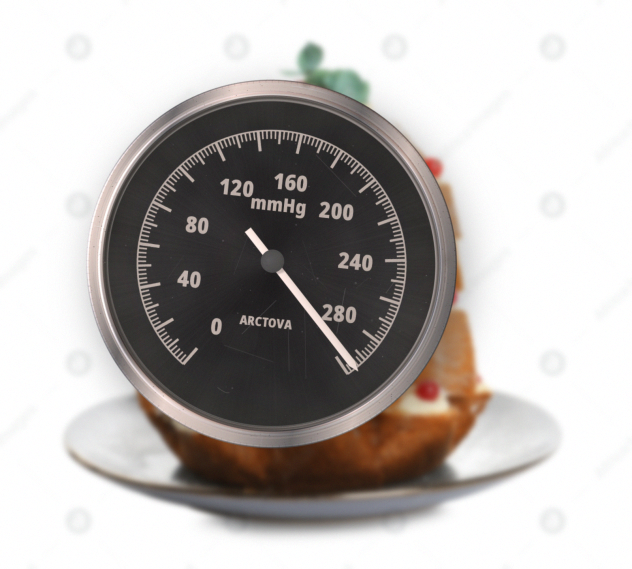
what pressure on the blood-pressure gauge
296 mmHg
